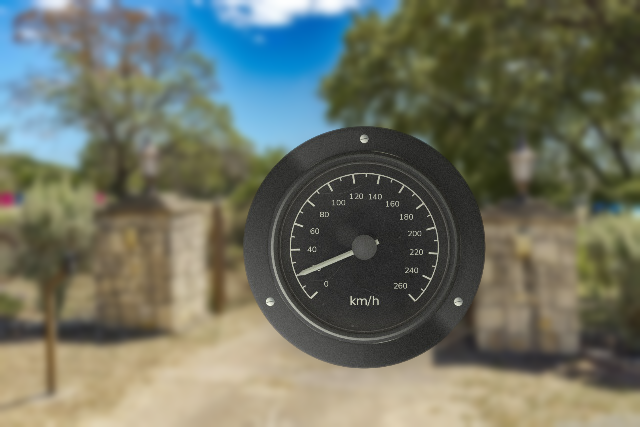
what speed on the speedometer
20 km/h
